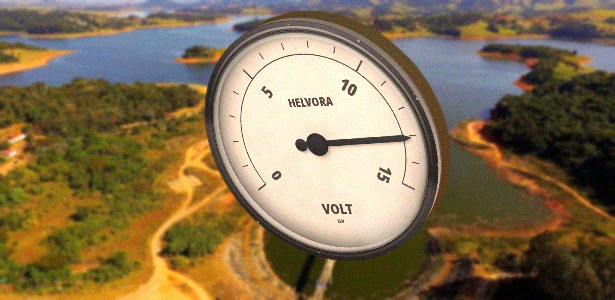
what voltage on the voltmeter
13 V
